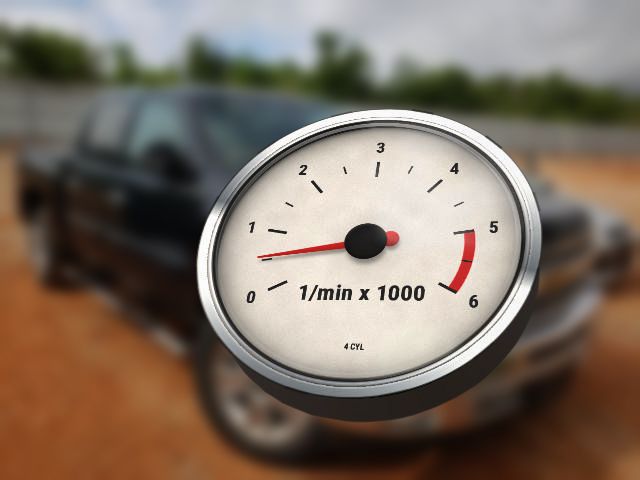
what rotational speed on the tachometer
500 rpm
